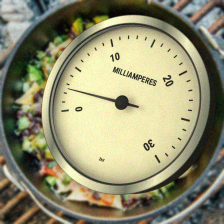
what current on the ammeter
2.5 mA
